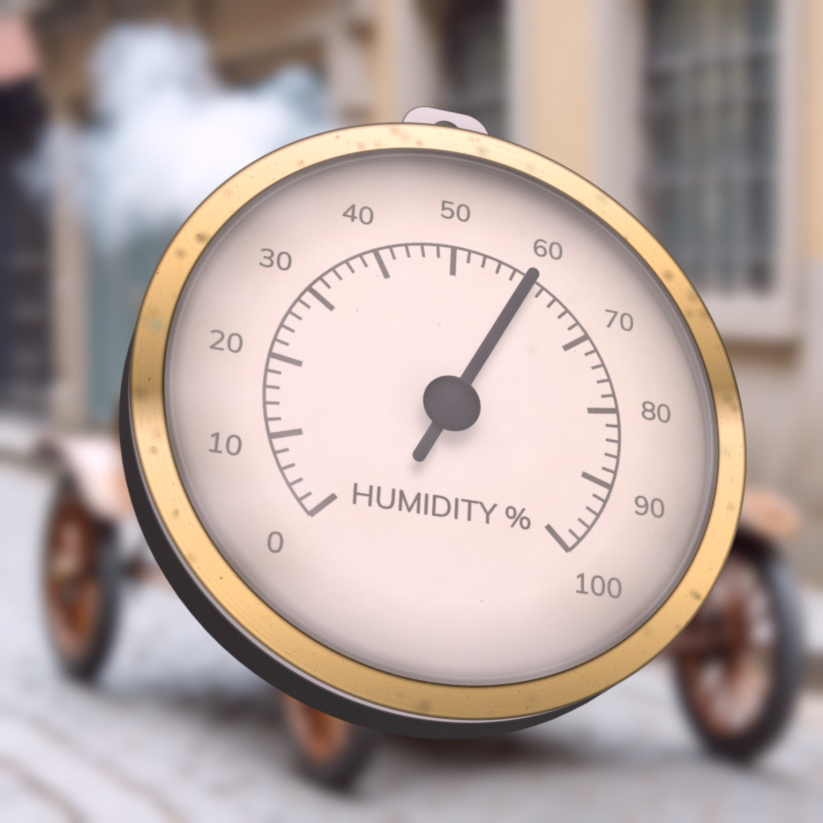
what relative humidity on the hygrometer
60 %
